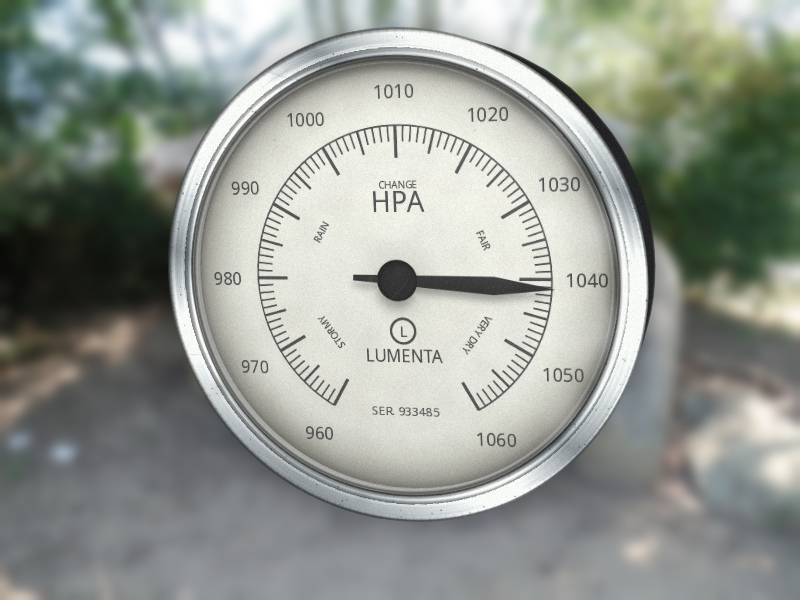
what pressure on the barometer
1041 hPa
